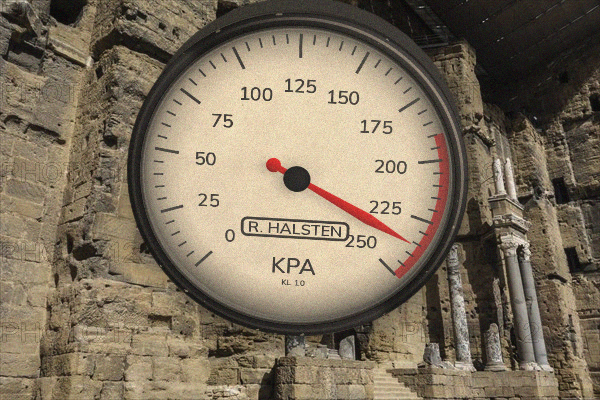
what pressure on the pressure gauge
235 kPa
